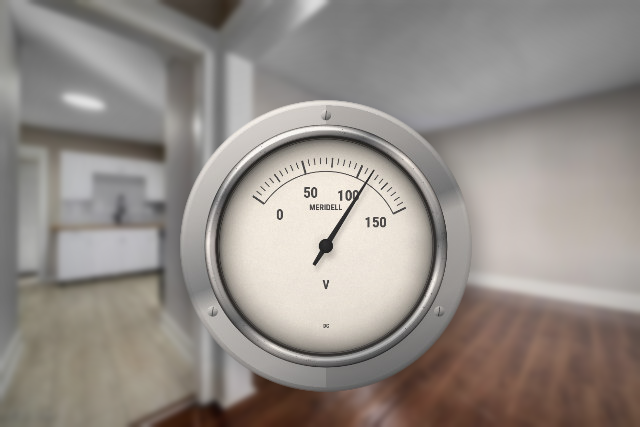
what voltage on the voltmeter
110 V
